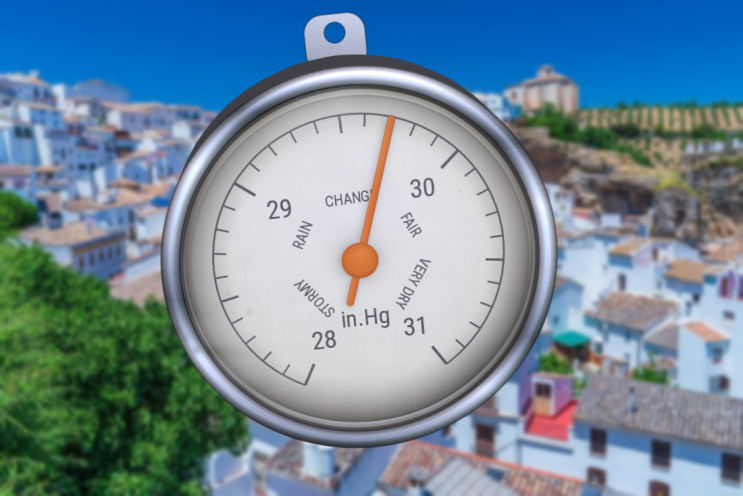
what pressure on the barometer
29.7 inHg
